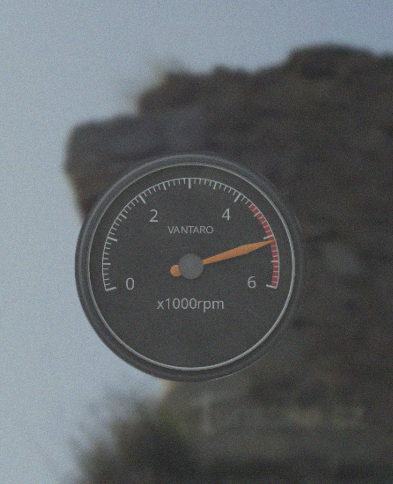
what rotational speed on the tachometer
5100 rpm
